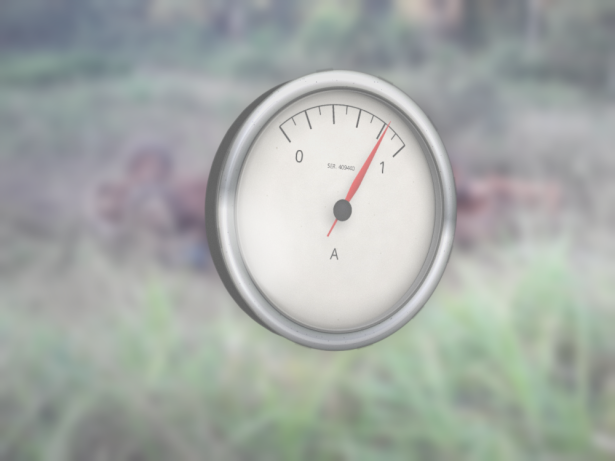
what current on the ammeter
0.8 A
